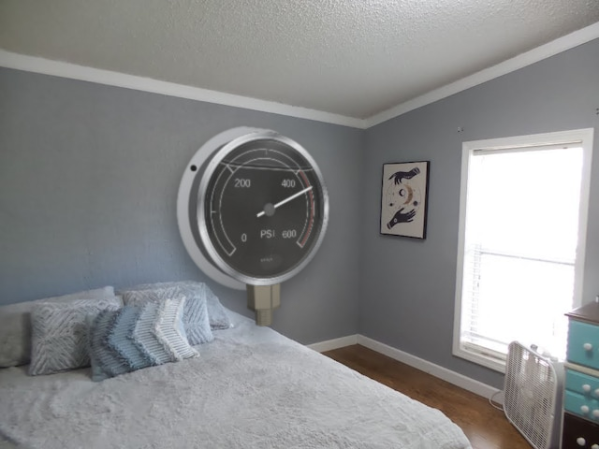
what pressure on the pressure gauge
450 psi
